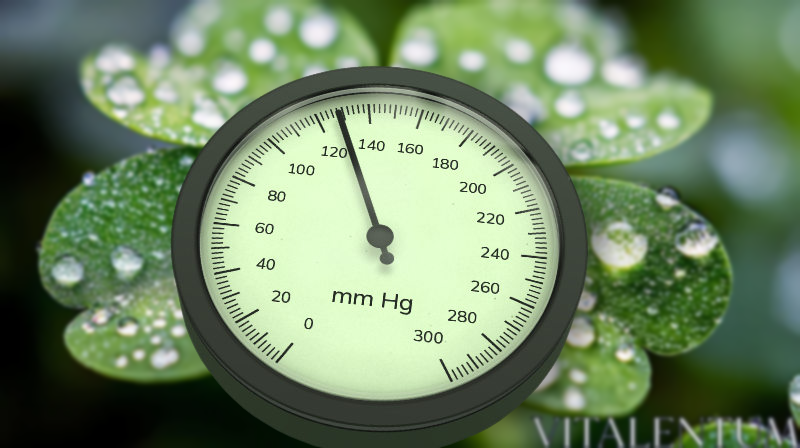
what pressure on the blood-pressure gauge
128 mmHg
